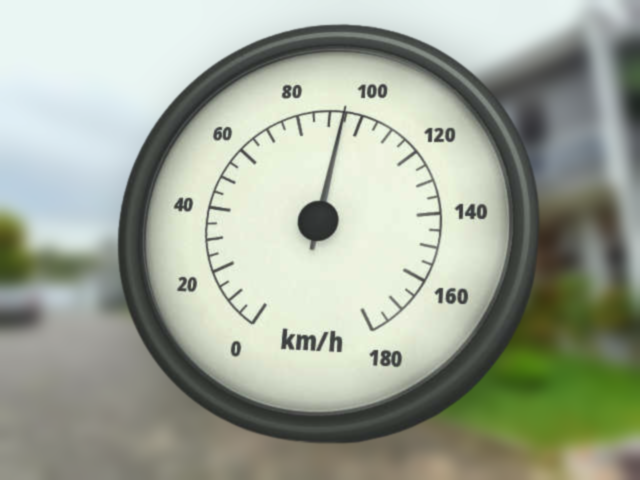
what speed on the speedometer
95 km/h
